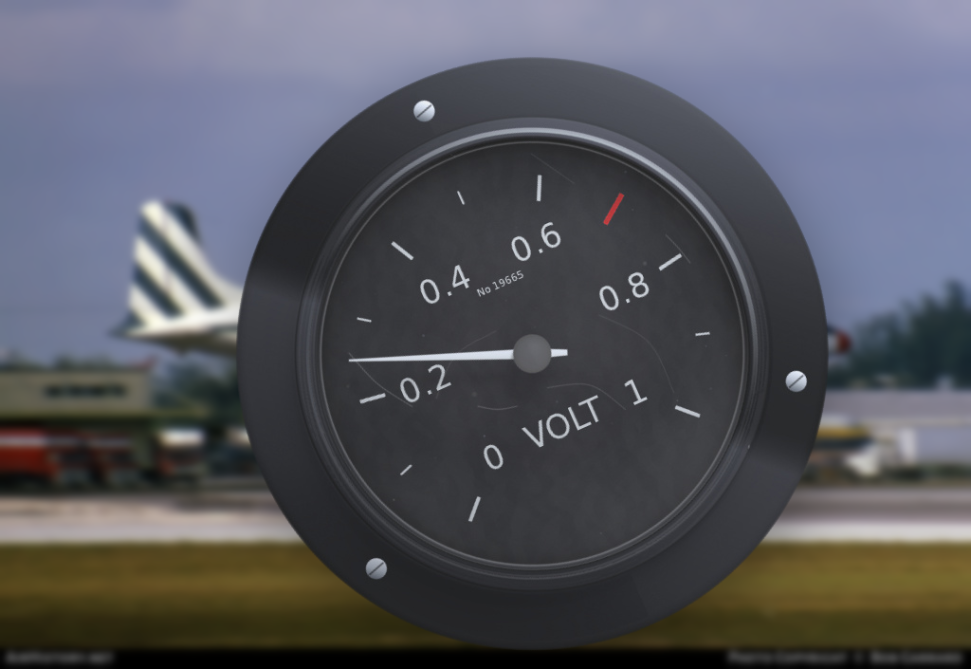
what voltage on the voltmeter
0.25 V
